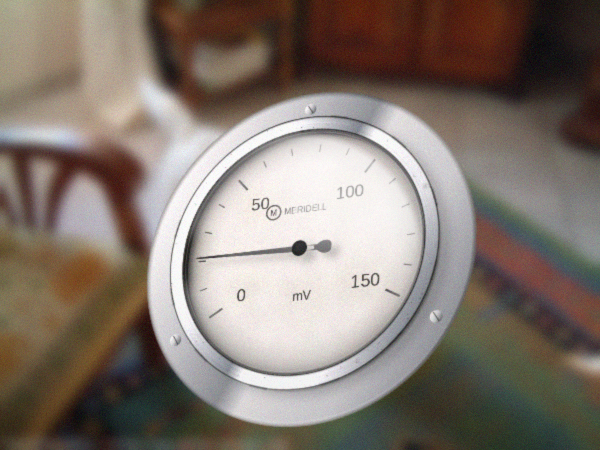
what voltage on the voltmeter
20 mV
